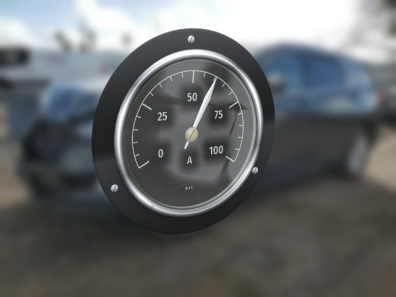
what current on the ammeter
60 A
